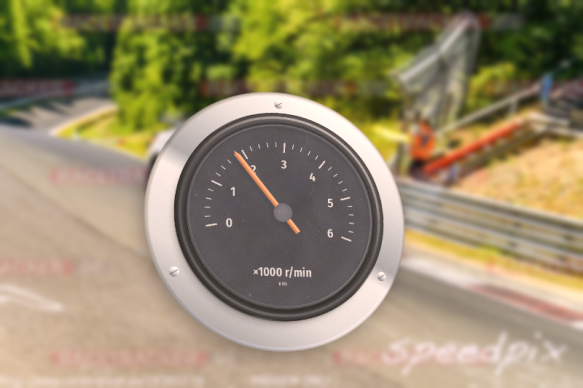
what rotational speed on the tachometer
1800 rpm
